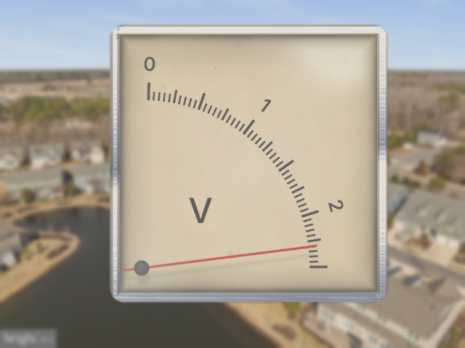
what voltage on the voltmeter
2.3 V
